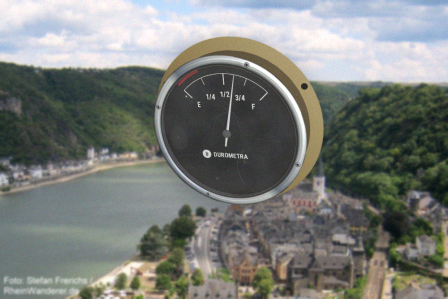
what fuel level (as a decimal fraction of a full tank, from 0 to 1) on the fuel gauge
0.625
